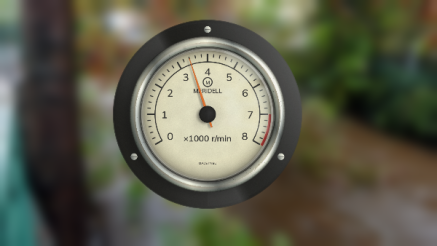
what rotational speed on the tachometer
3400 rpm
